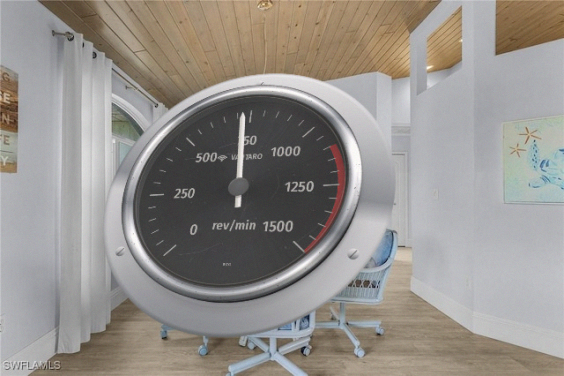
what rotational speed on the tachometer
725 rpm
